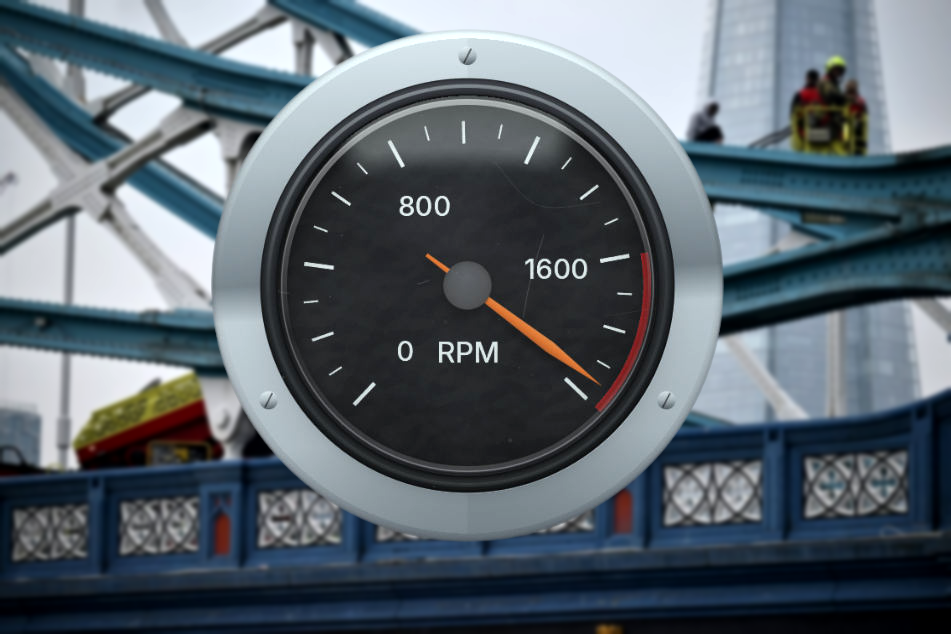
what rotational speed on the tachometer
1950 rpm
